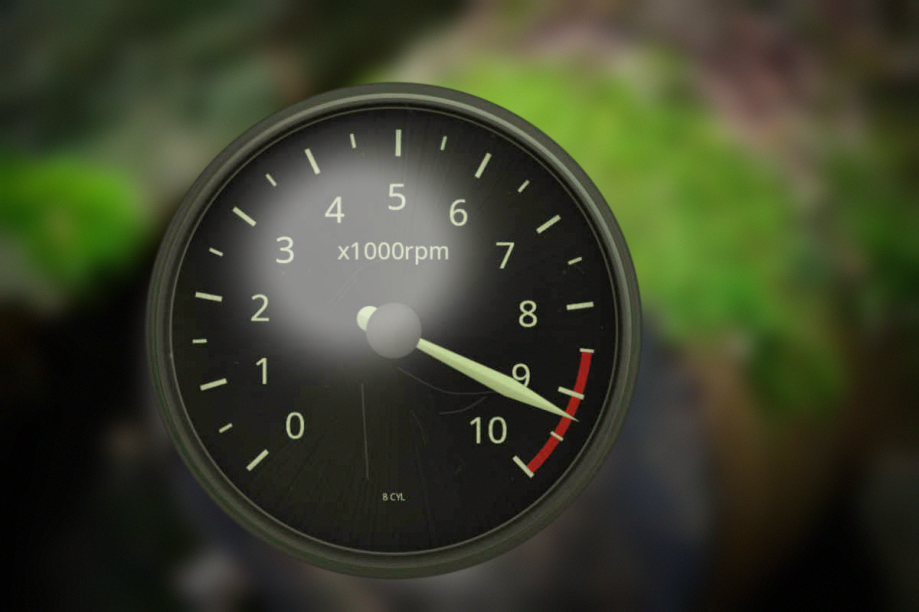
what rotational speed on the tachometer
9250 rpm
